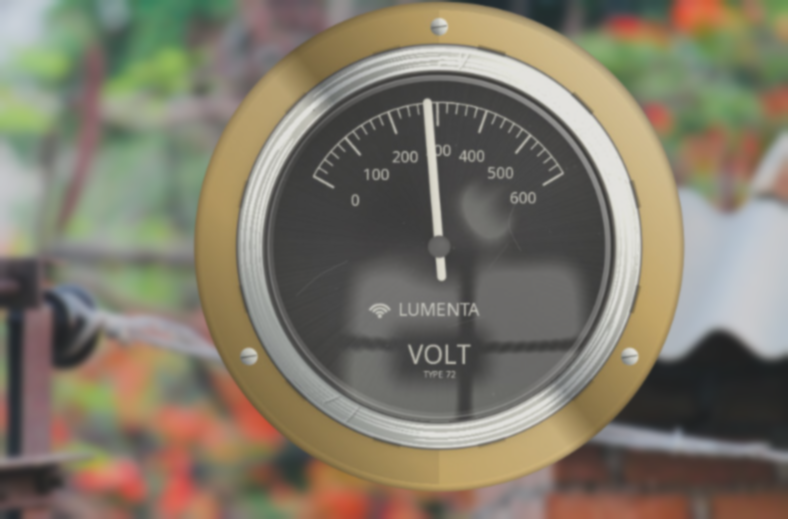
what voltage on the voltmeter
280 V
